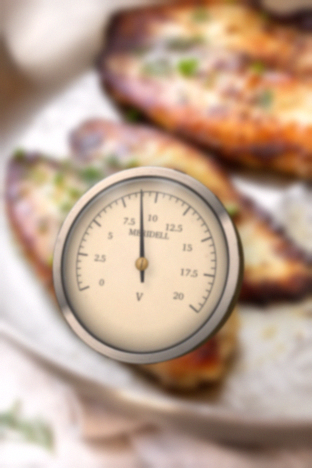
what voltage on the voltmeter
9 V
